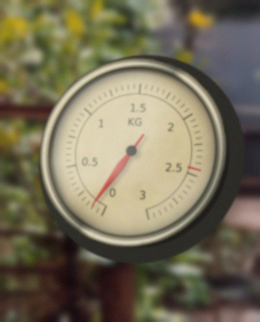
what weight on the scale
0.1 kg
